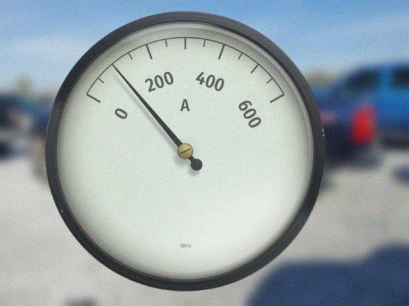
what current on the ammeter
100 A
